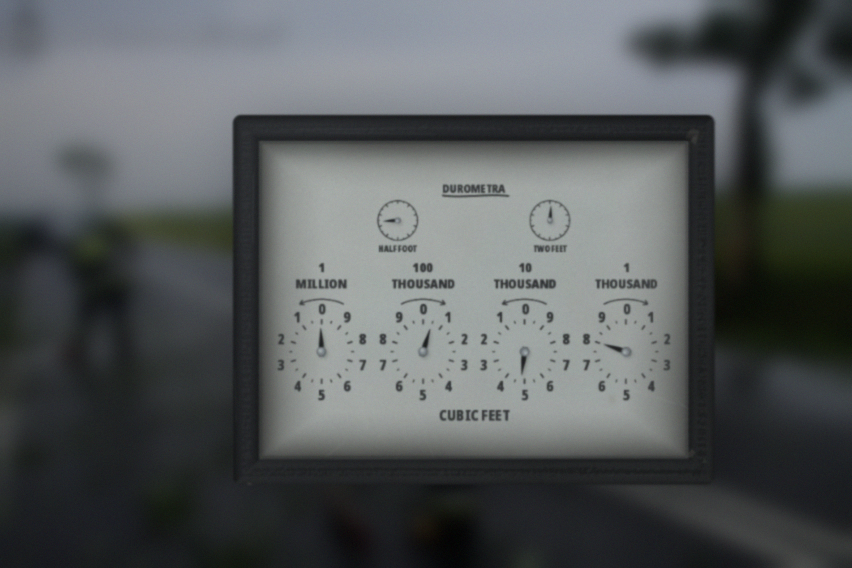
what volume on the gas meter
4800 ft³
